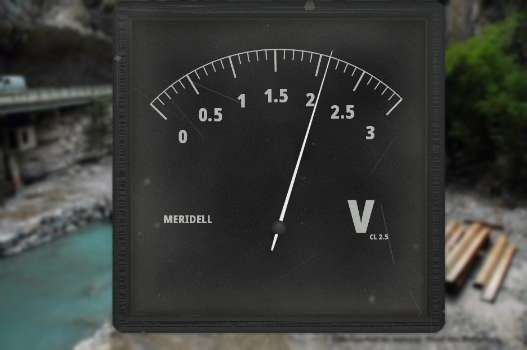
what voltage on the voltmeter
2.1 V
